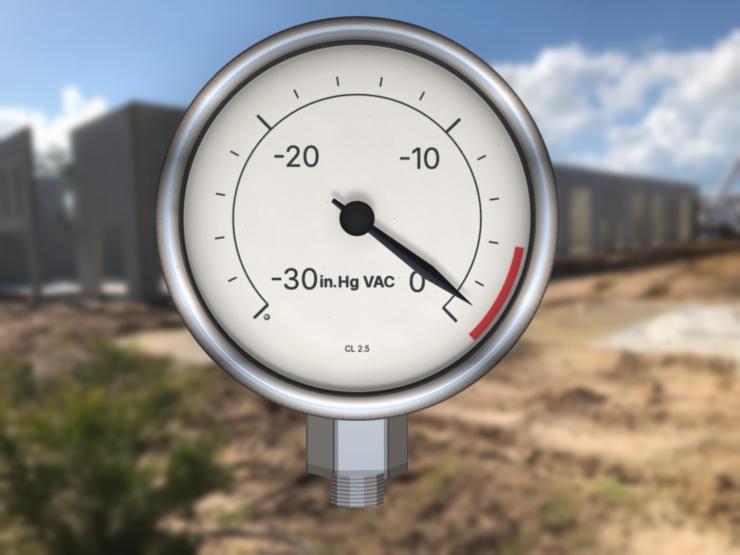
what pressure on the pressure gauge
-1 inHg
